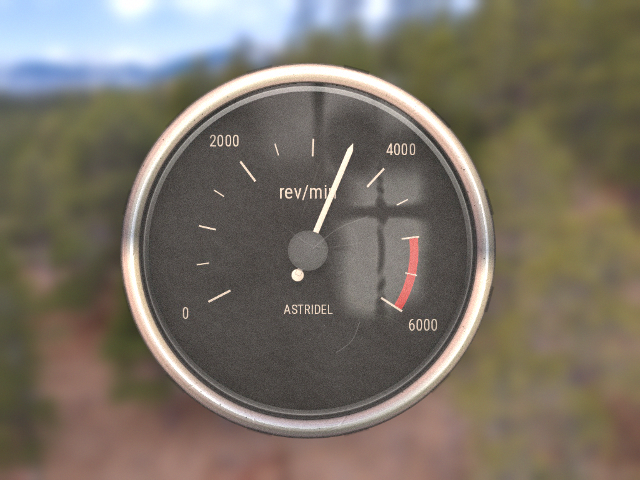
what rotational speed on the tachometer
3500 rpm
